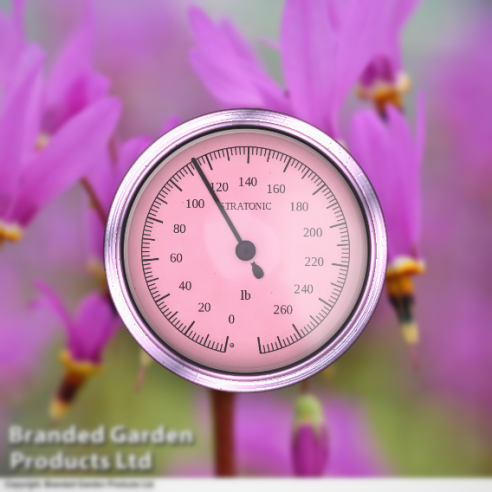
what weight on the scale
114 lb
